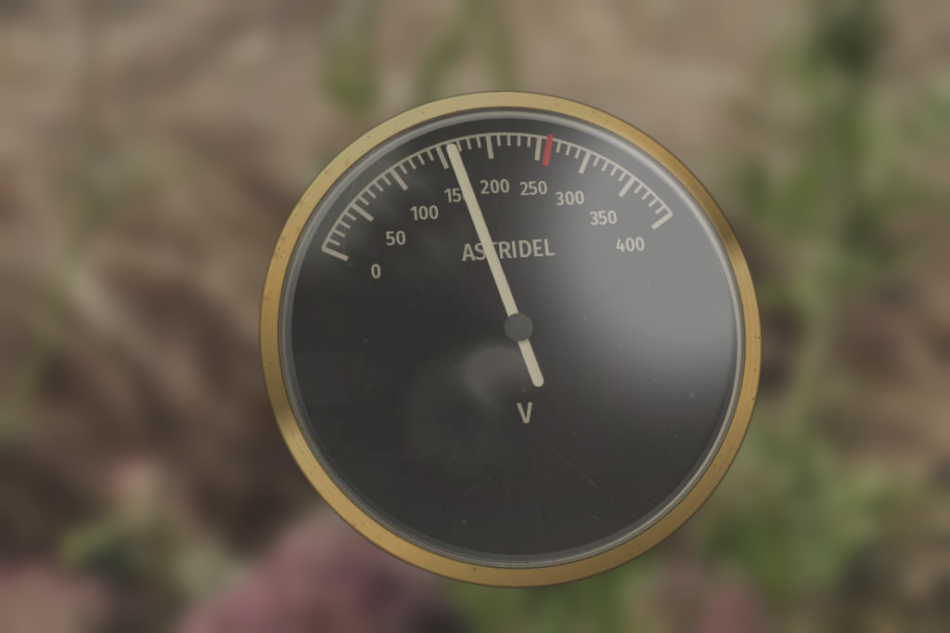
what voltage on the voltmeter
160 V
